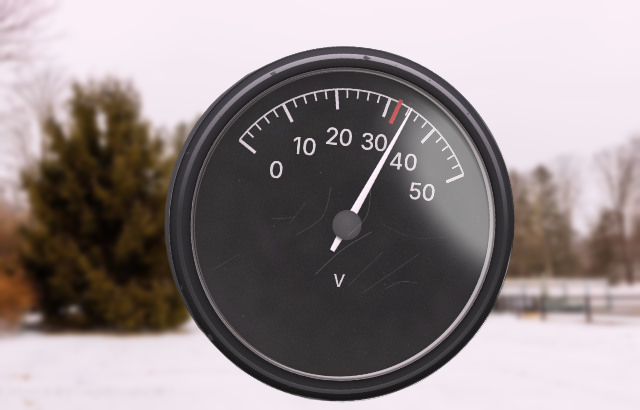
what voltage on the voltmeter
34 V
